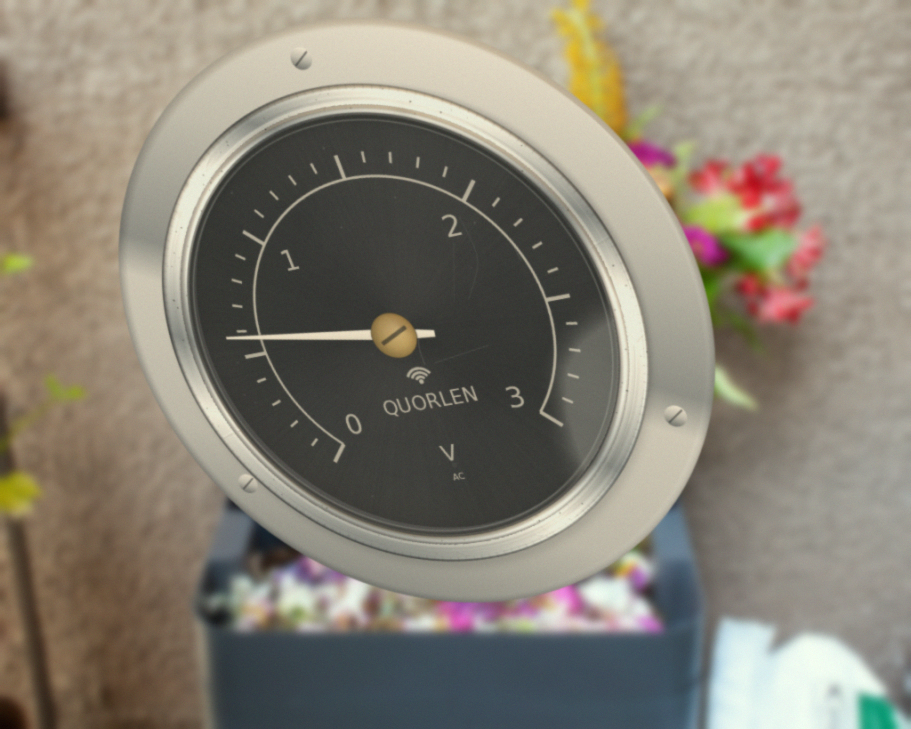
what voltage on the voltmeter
0.6 V
